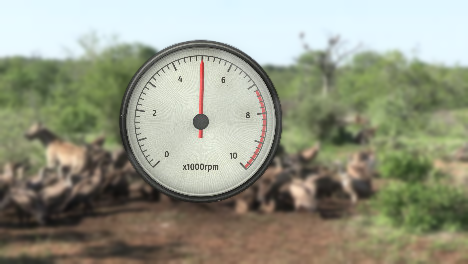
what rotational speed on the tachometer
5000 rpm
